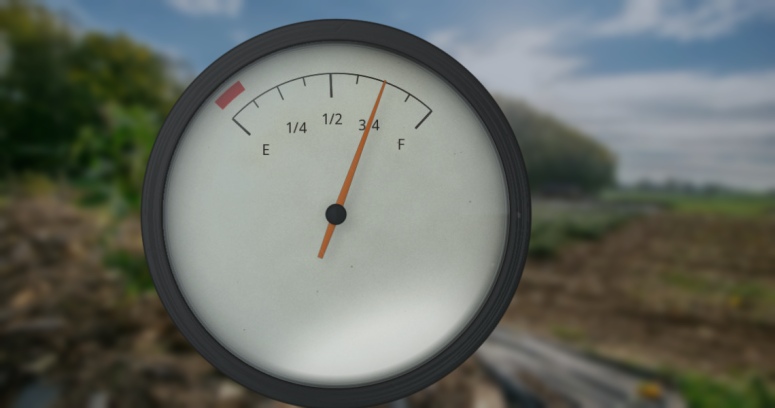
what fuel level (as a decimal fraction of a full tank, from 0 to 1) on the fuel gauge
0.75
